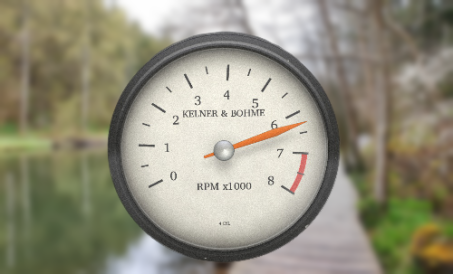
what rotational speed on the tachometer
6250 rpm
